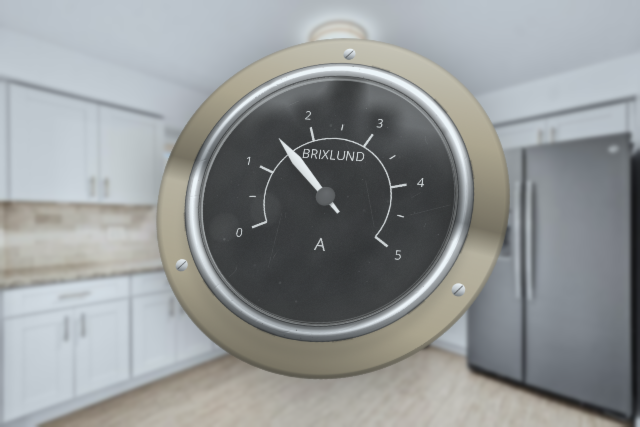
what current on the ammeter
1.5 A
